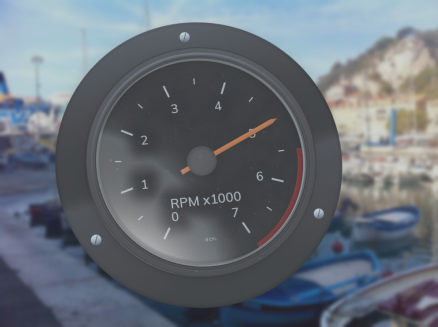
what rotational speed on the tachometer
5000 rpm
